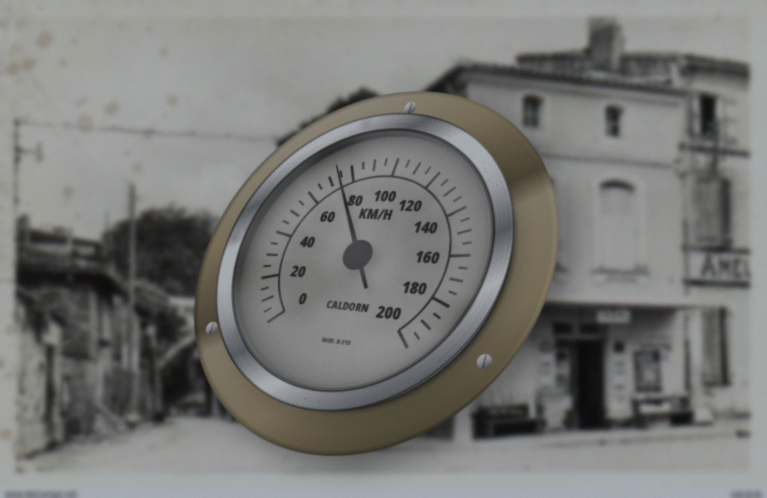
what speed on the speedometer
75 km/h
